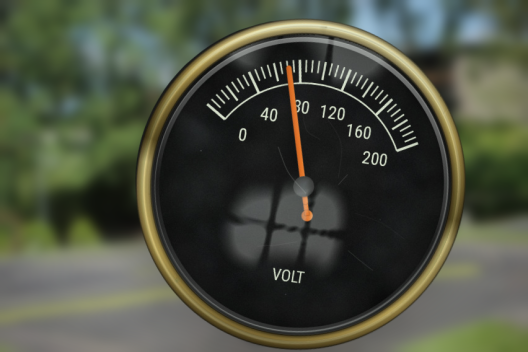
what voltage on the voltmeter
70 V
